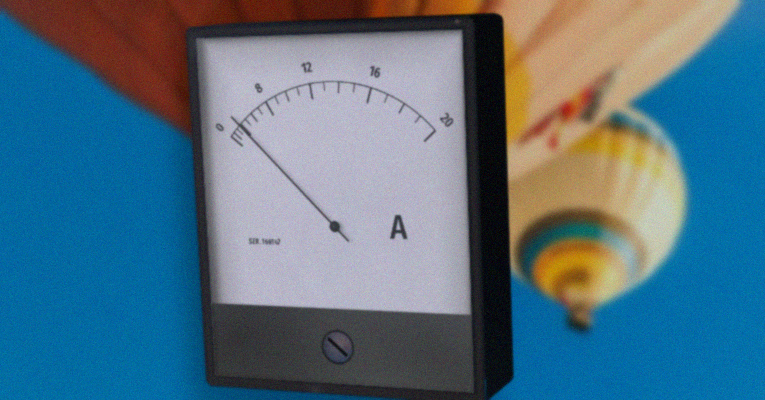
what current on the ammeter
4 A
